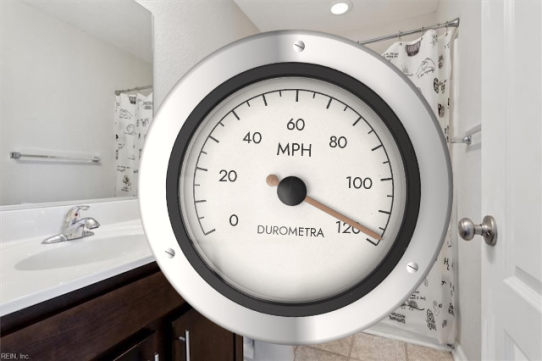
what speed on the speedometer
117.5 mph
